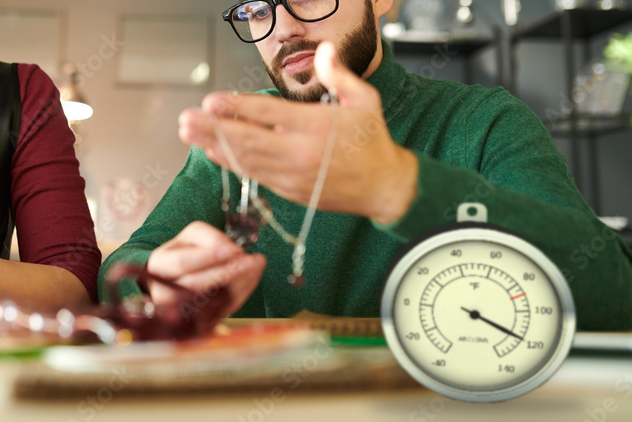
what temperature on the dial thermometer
120 °F
